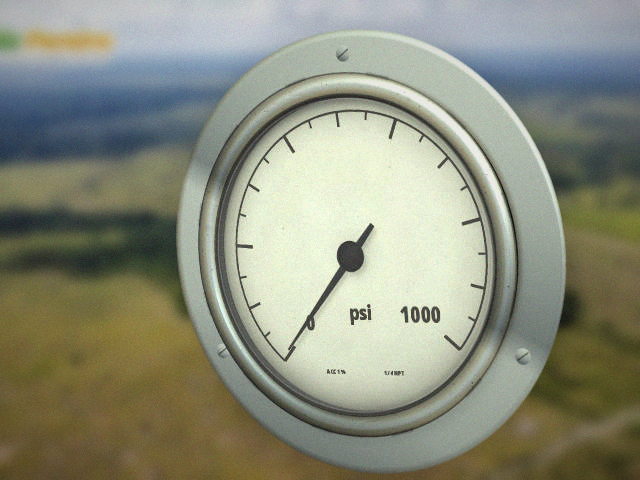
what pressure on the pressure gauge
0 psi
